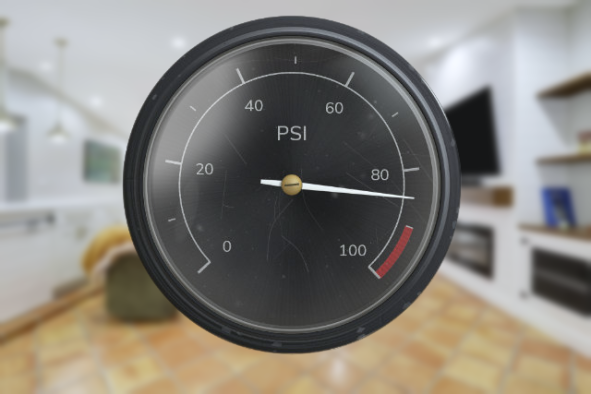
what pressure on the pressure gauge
85 psi
